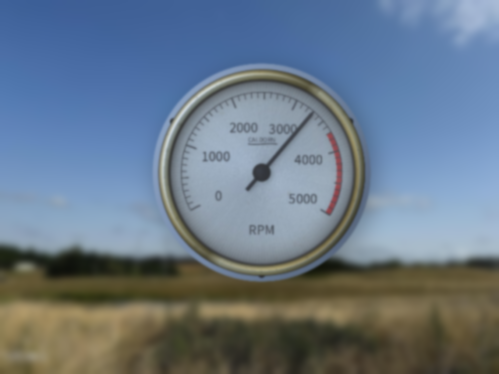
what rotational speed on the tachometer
3300 rpm
